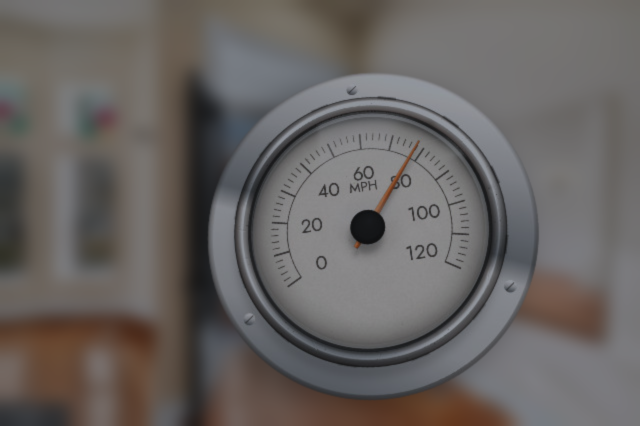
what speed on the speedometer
78 mph
